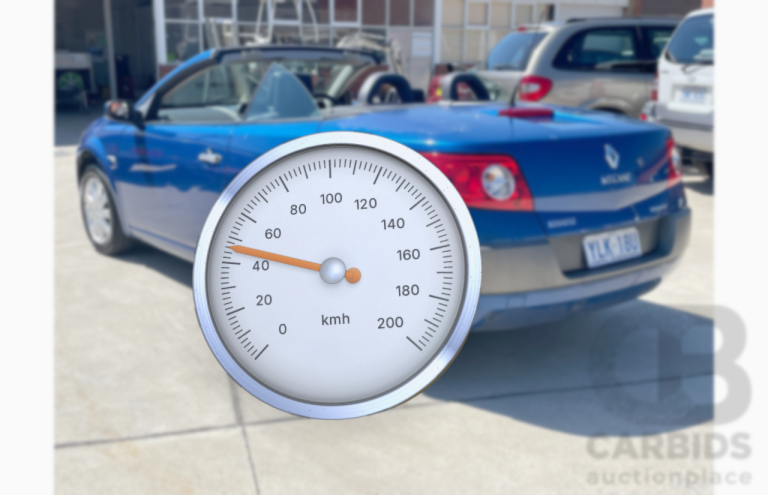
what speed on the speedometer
46 km/h
